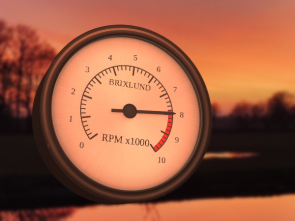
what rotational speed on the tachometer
8000 rpm
